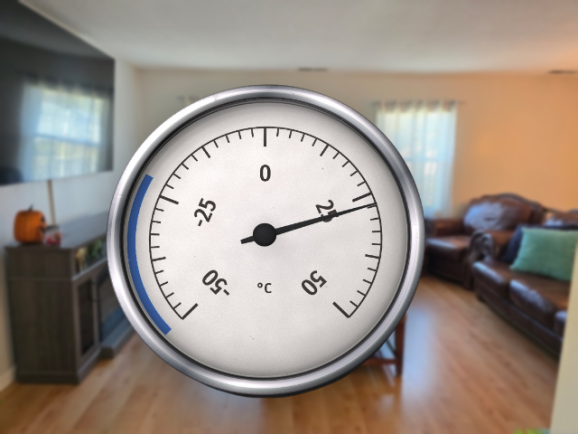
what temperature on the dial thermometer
27.5 °C
